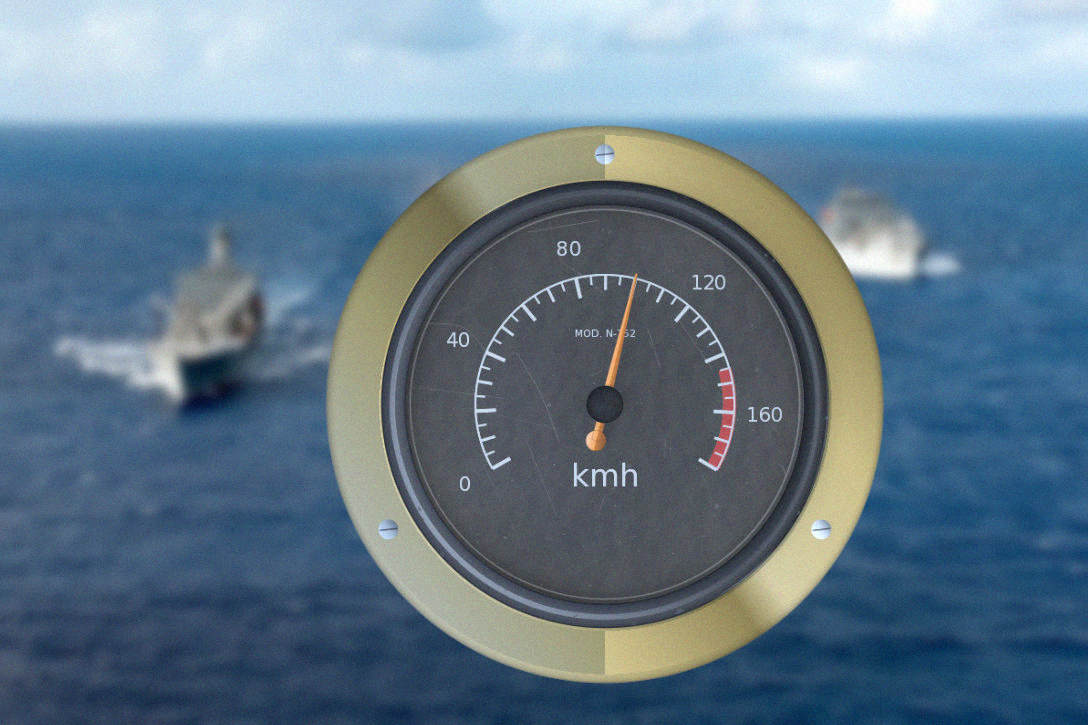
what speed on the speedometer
100 km/h
